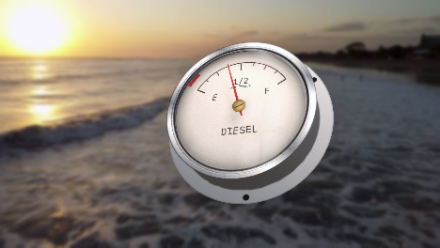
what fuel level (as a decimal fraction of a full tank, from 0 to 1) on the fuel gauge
0.375
